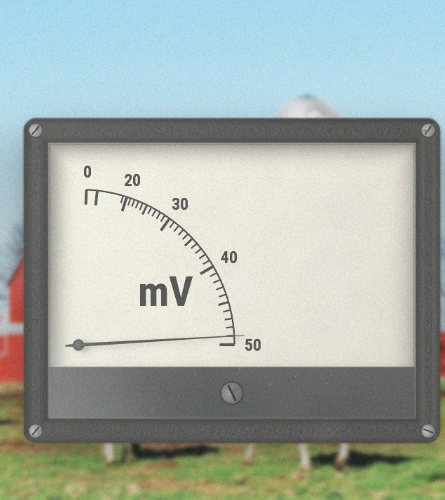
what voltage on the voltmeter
49 mV
